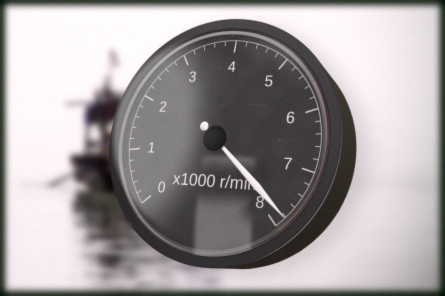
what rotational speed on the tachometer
7800 rpm
